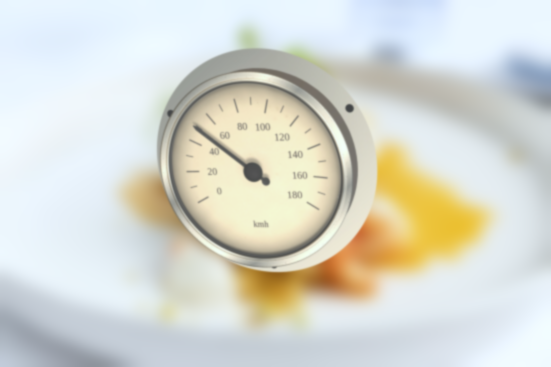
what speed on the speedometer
50 km/h
